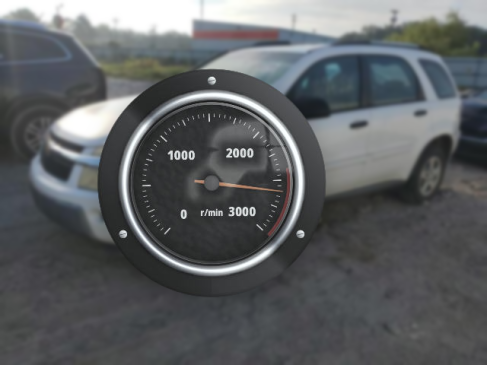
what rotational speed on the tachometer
2600 rpm
